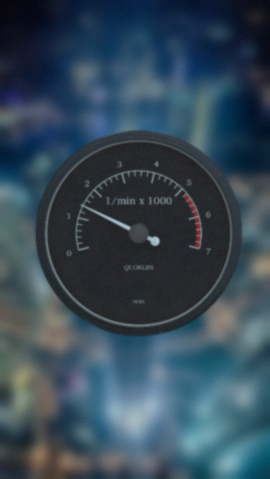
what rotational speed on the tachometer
1400 rpm
